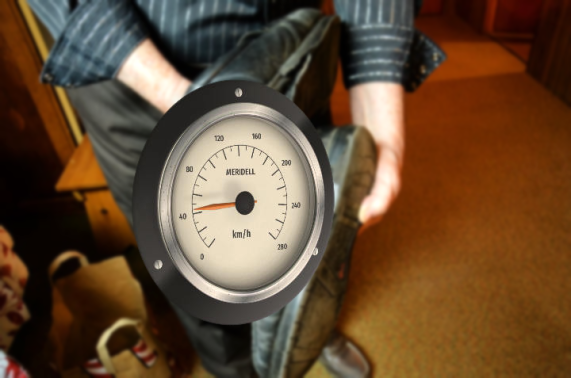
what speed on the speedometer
45 km/h
